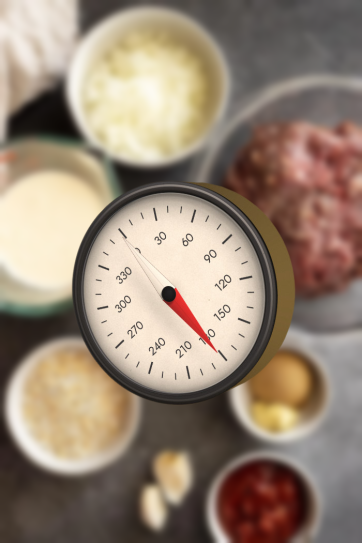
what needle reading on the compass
180 °
